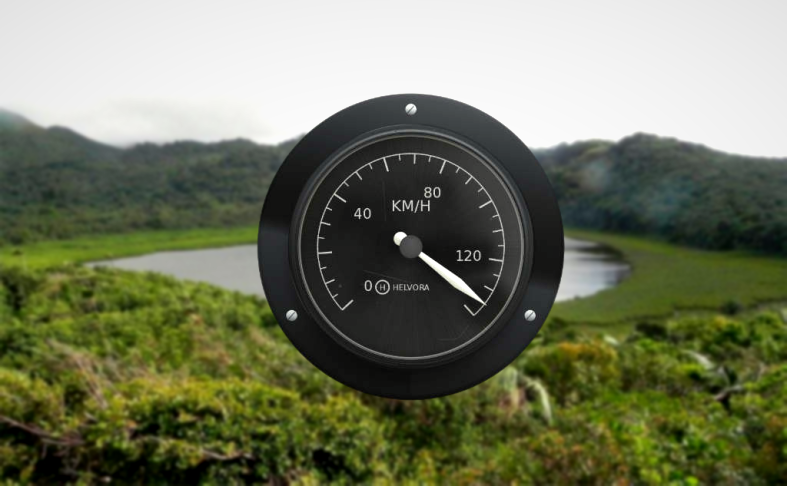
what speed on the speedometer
135 km/h
